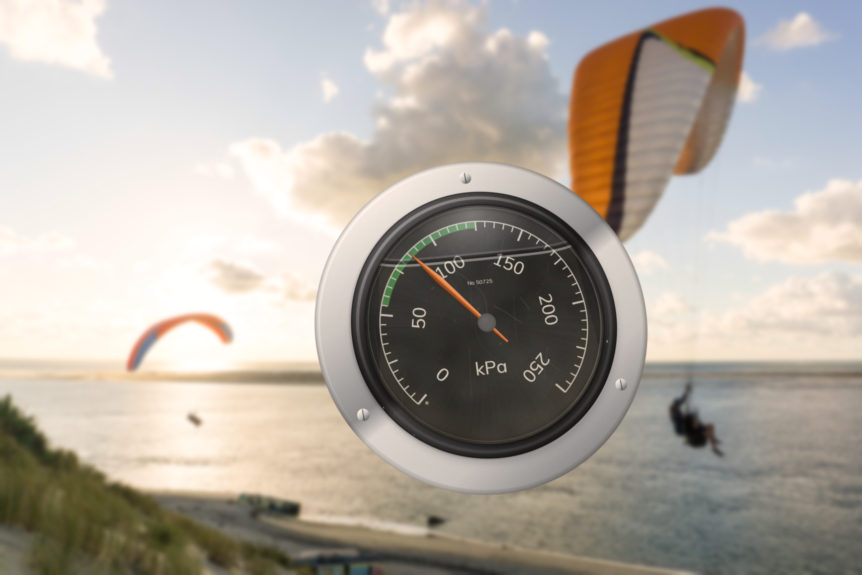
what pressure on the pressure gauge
85 kPa
